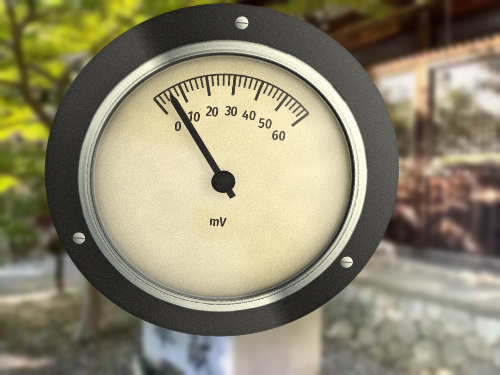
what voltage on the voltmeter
6 mV
